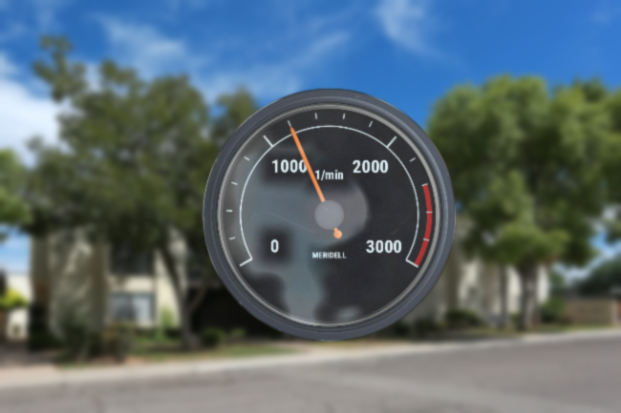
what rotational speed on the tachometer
1200 rpm
